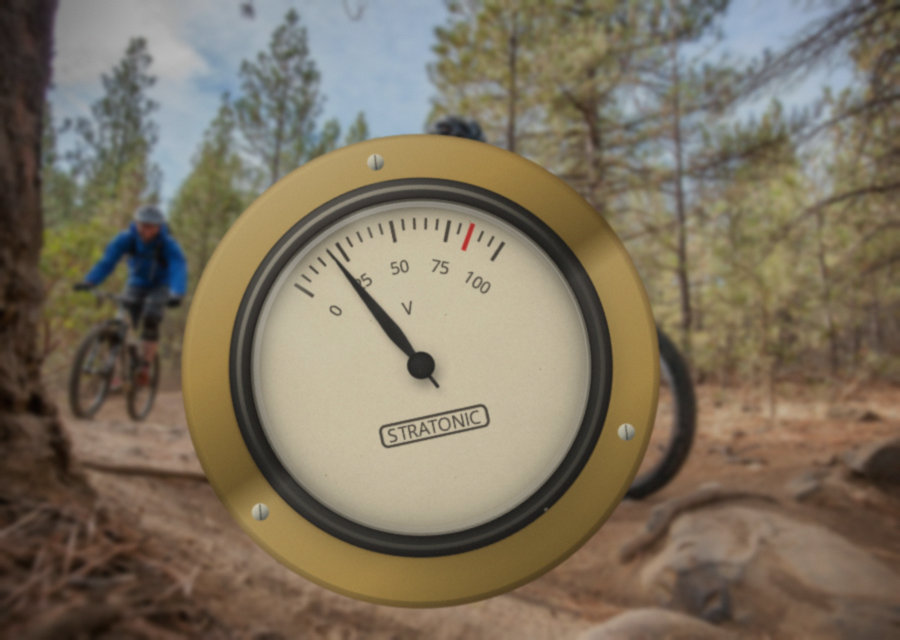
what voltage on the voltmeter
20 V
